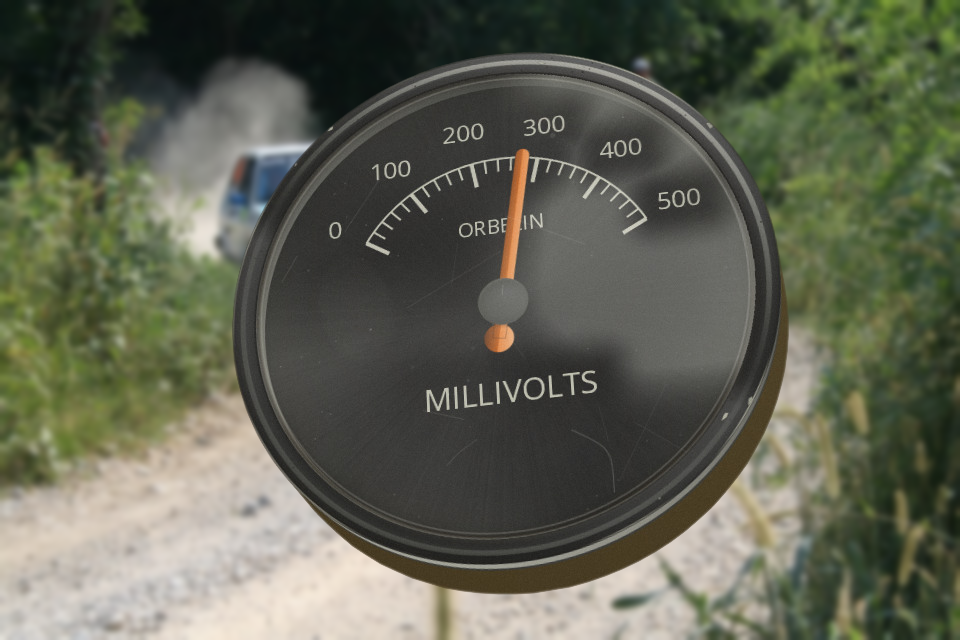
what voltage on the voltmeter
280 mV
